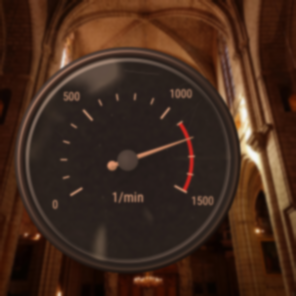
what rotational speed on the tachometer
1200 rpm
